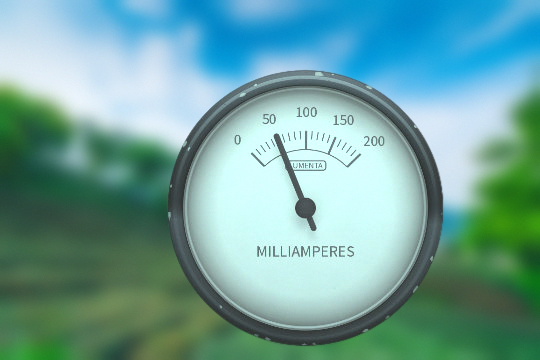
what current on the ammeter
50 mA
